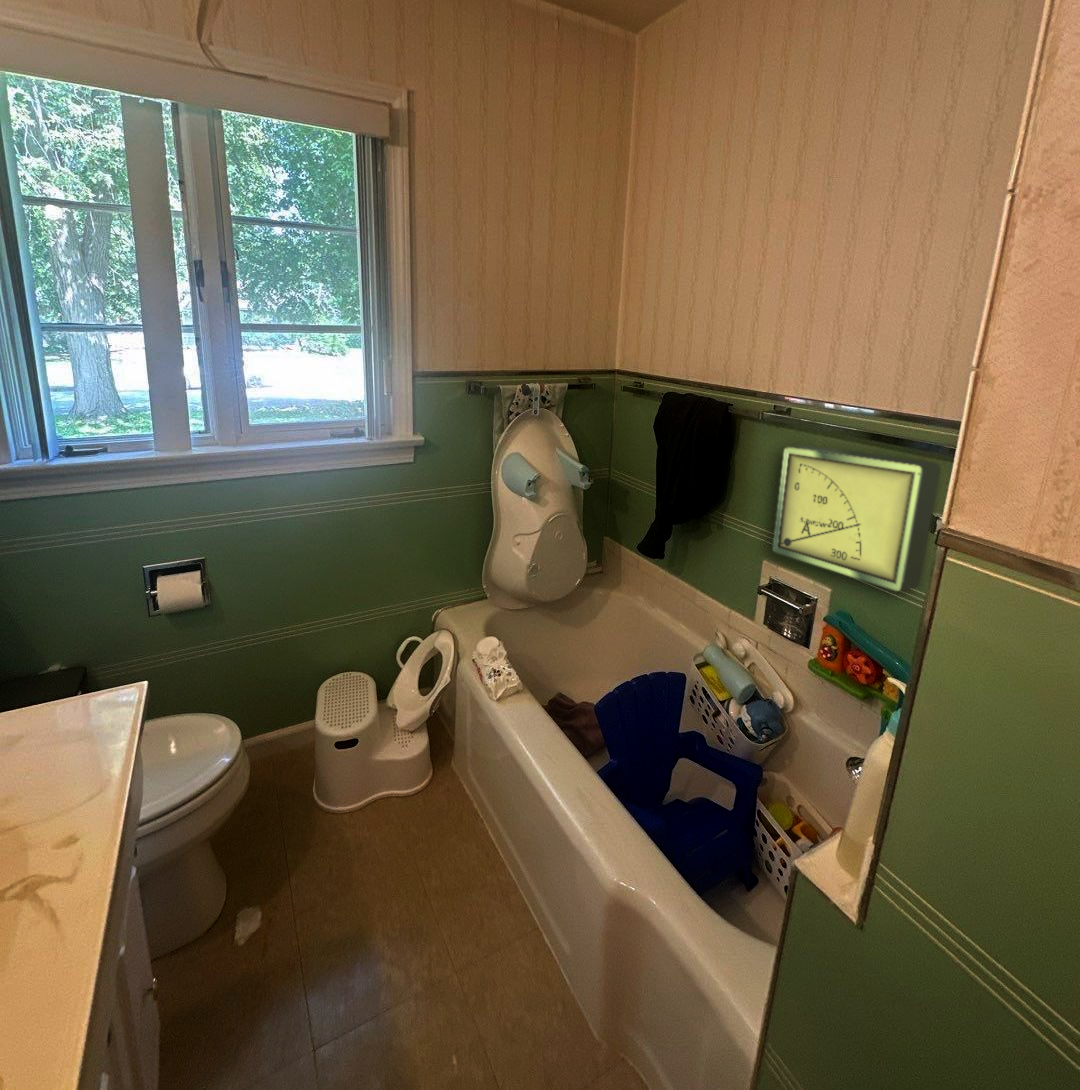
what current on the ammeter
220 A
